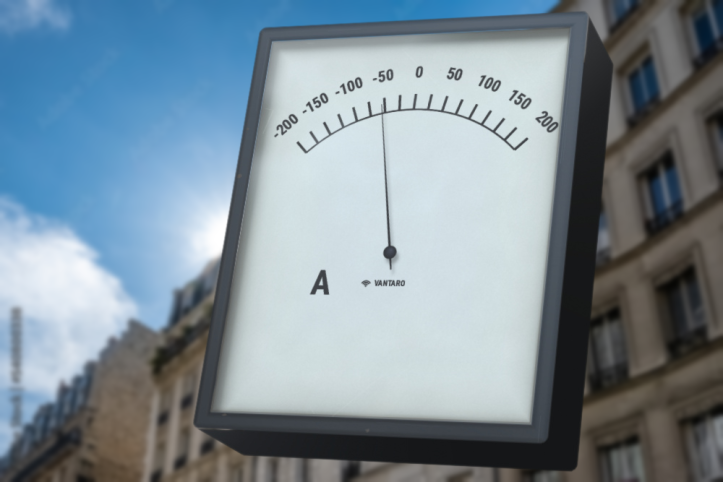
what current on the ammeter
-50 A
